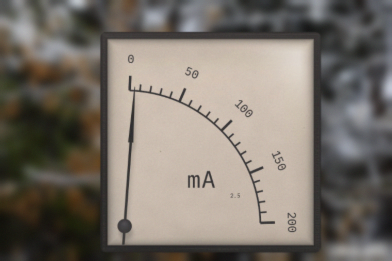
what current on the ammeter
5 mA
